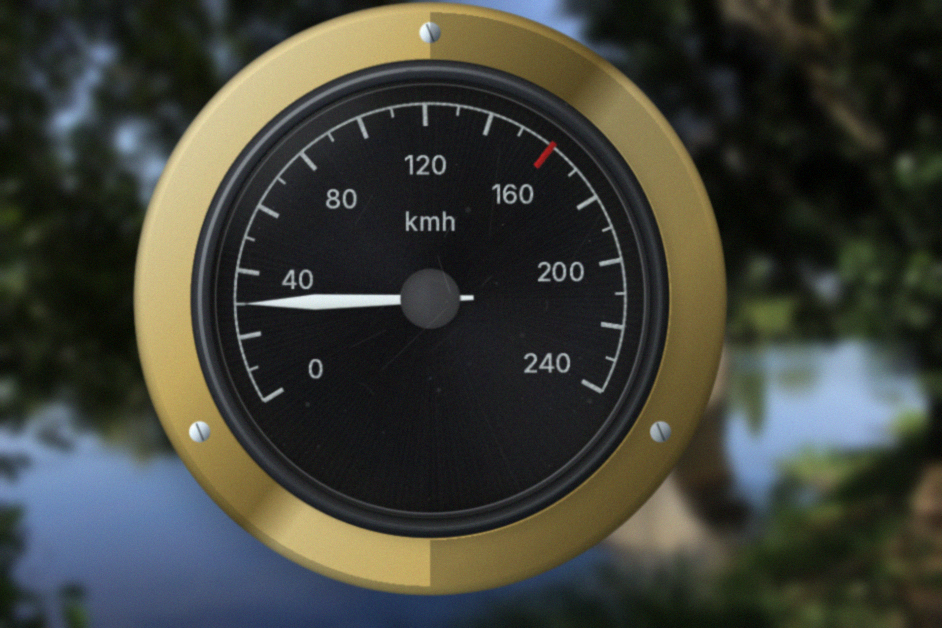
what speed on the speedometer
30 km/h
